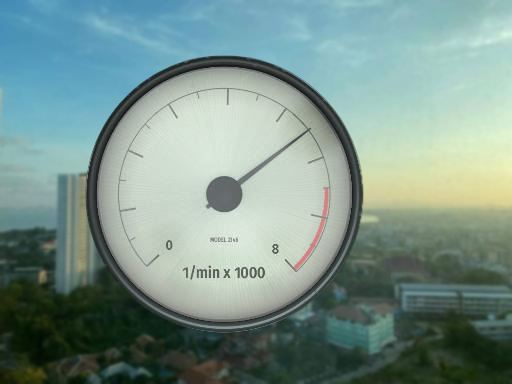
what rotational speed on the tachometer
5500 rpm
